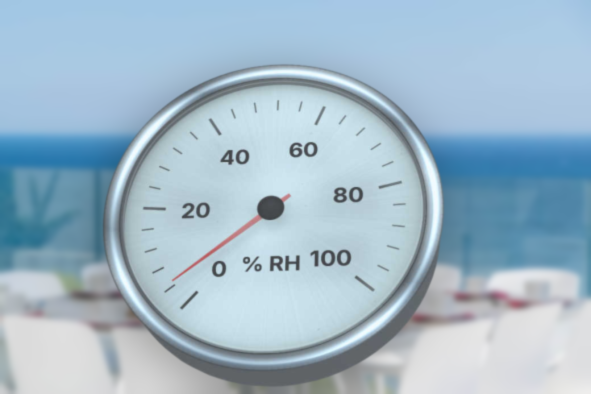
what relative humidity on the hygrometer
4 %
